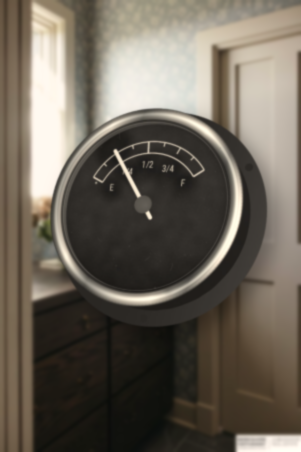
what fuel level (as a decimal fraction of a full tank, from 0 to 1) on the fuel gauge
0.25
